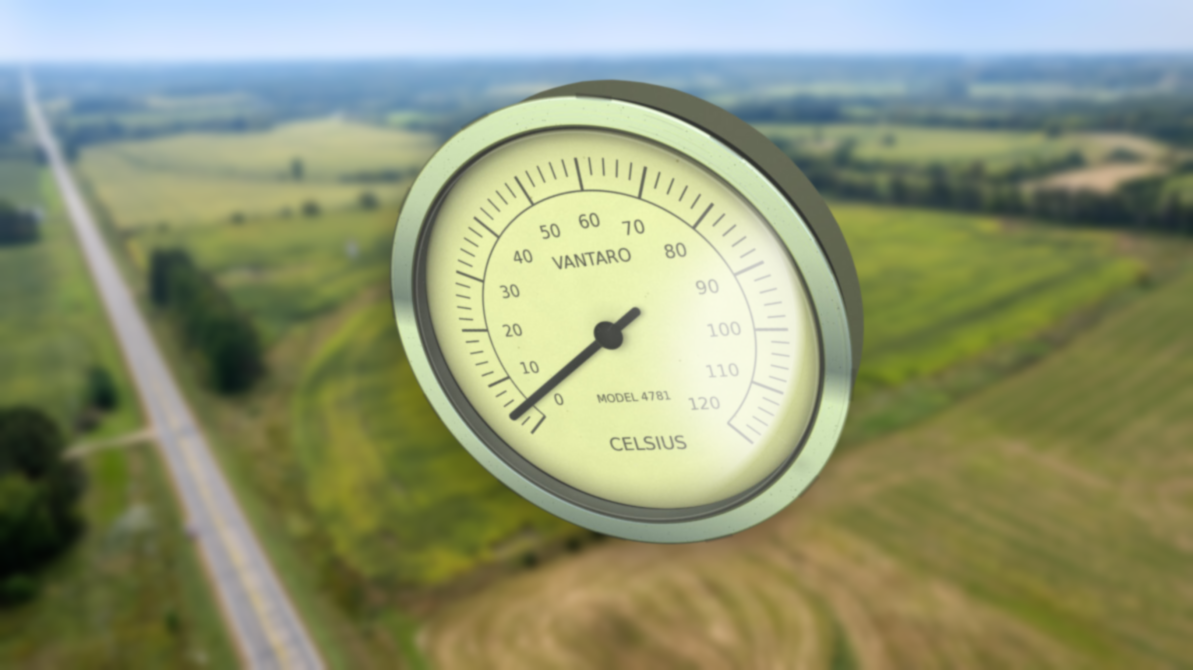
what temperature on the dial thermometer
4 °C
